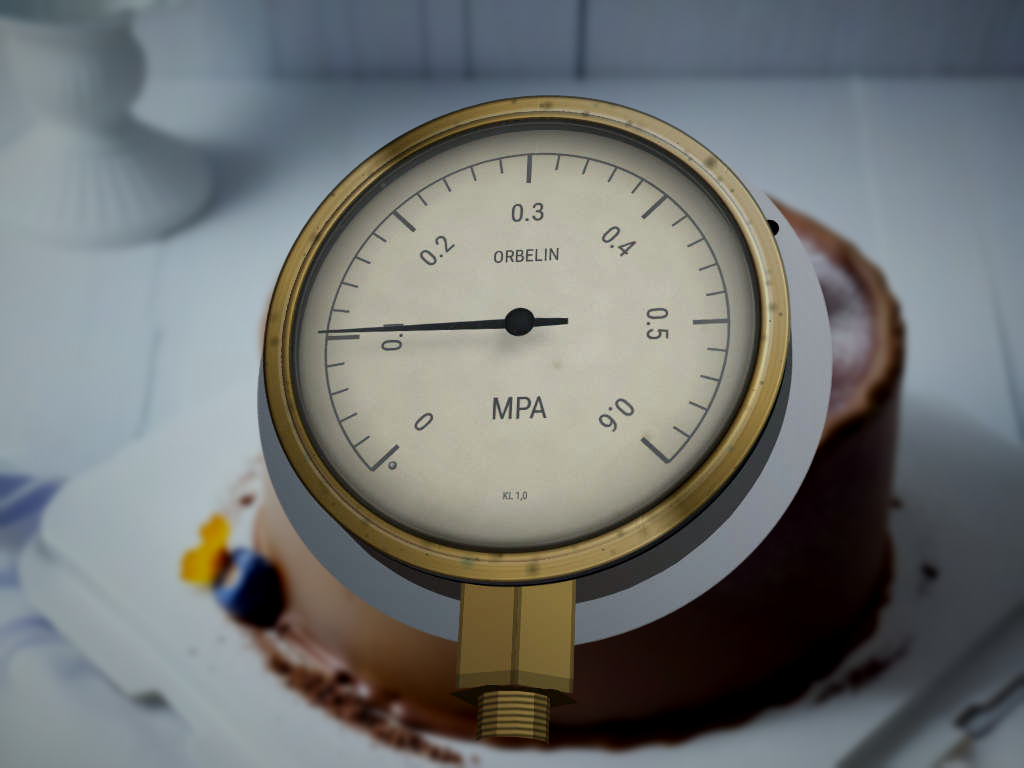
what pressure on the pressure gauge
0.1 MPa
